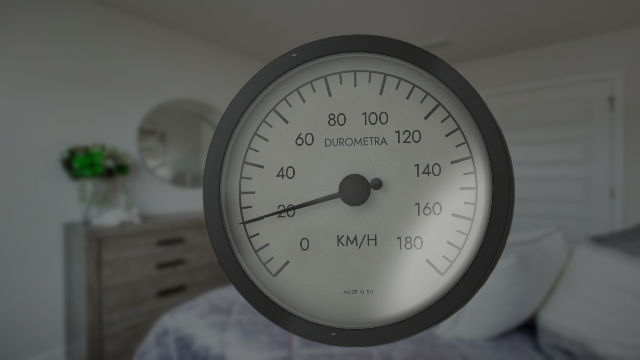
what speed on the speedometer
20 km/h
